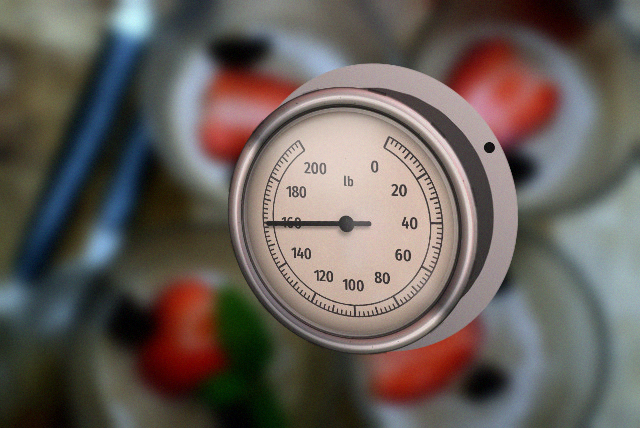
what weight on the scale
160 lb
